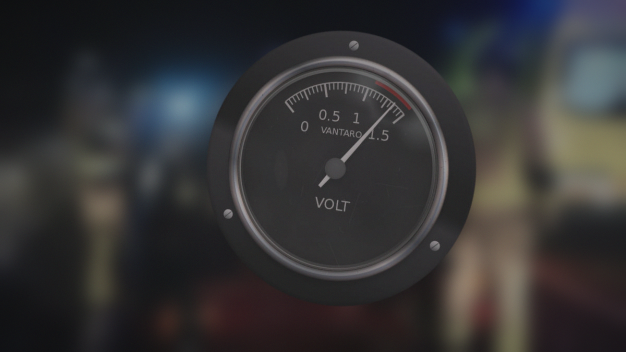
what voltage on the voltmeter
1.35 V
